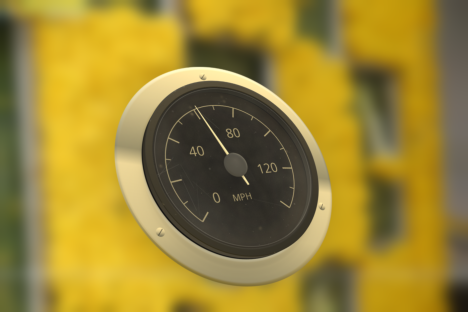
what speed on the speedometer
60 mph
